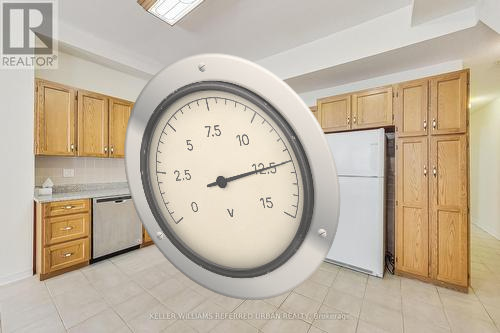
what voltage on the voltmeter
12.5 V
